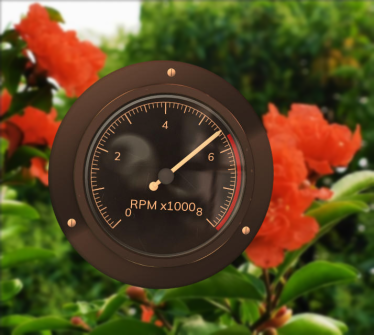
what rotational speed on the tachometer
5500 rpm
